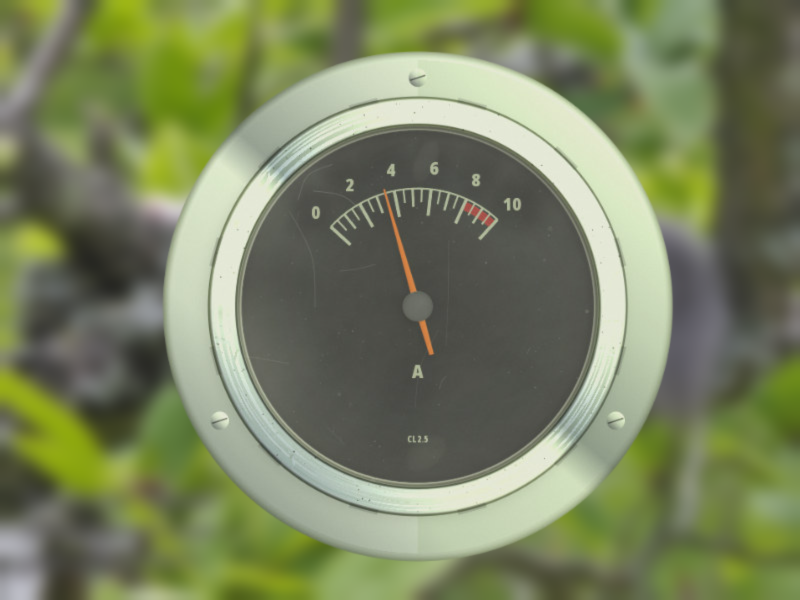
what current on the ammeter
3.5 A
